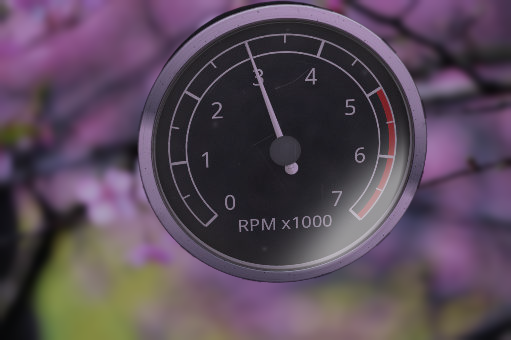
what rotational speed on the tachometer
3000 rpm
